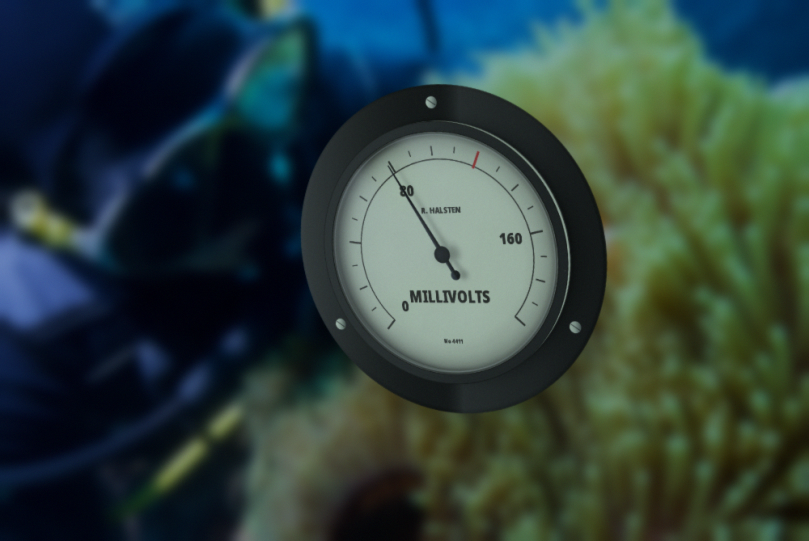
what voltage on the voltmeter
80 mV
